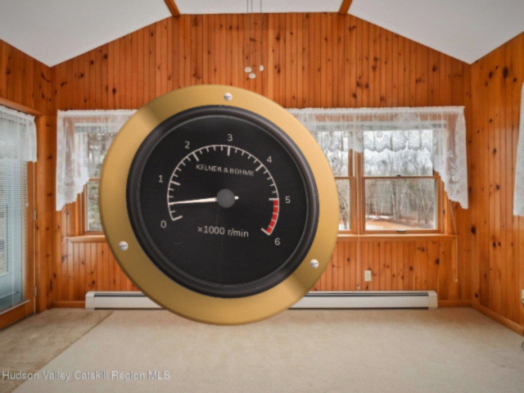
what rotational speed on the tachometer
400 rpm
